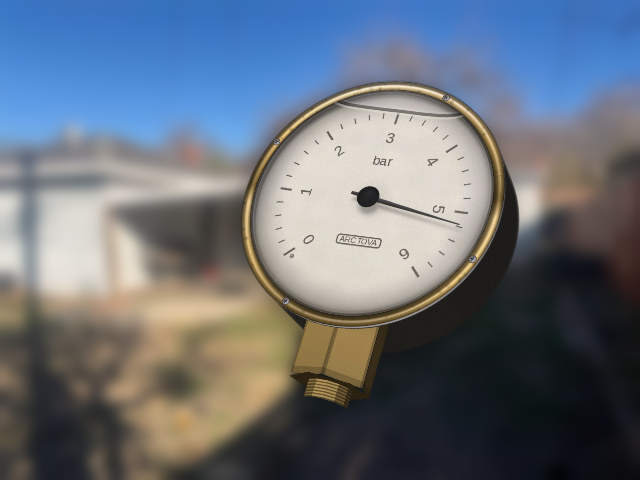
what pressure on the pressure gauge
5.2 bar
